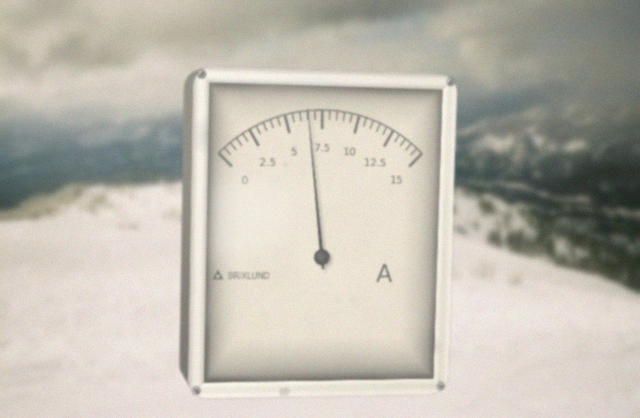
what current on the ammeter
6.5 A
